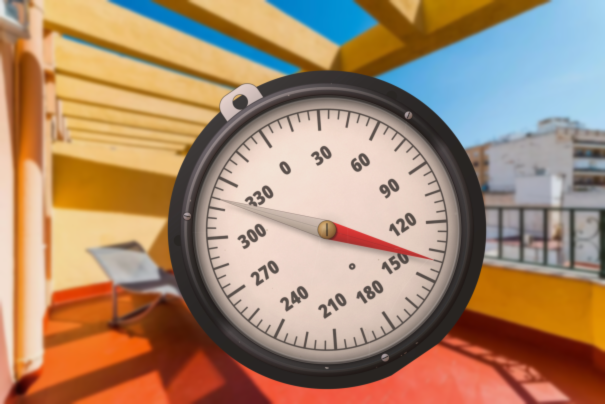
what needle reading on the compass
140 °
